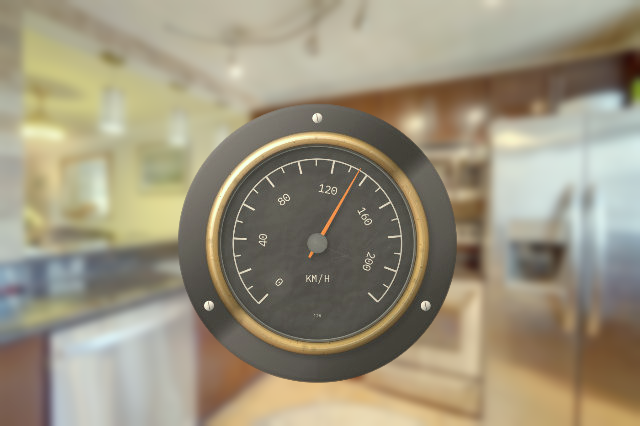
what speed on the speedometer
135 km/h
